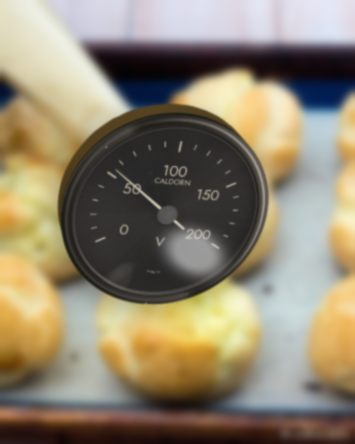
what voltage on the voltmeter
55 V
